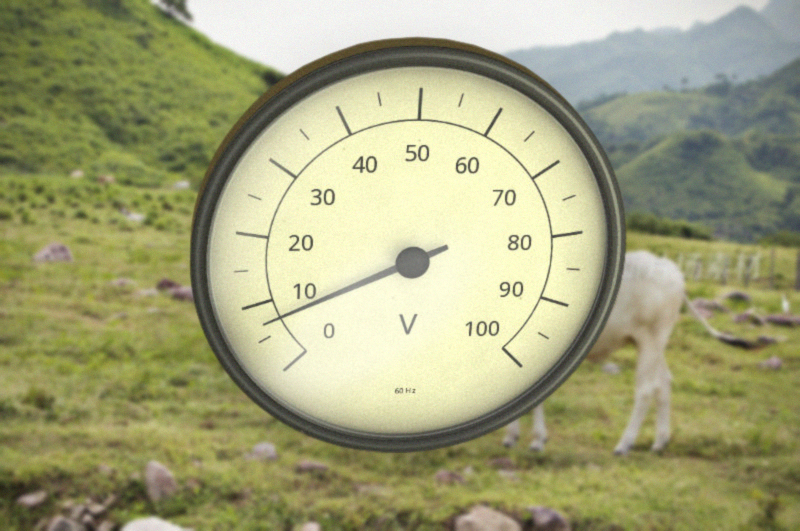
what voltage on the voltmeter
7.5 V
